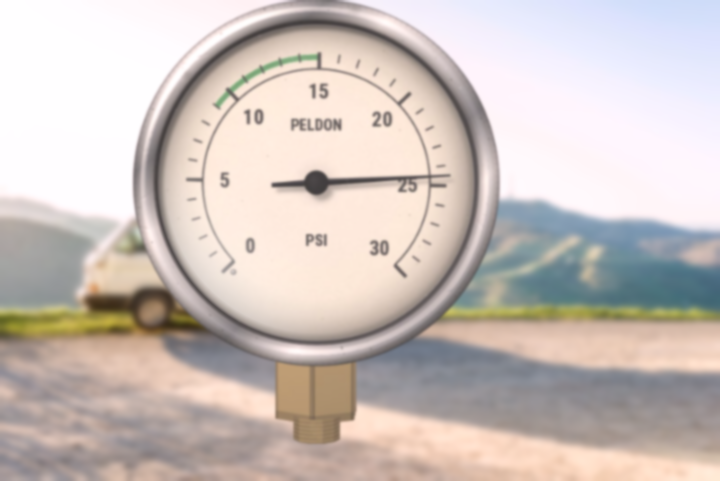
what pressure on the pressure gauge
24.5 psi
